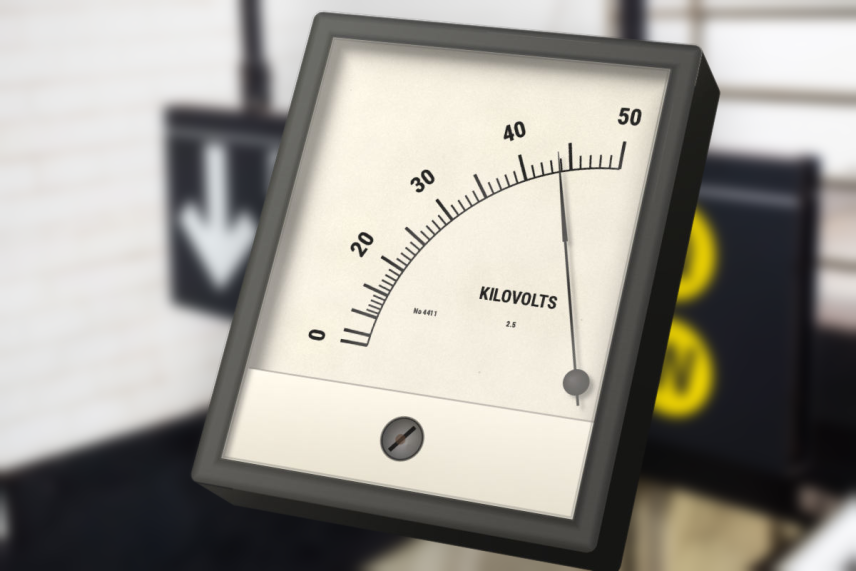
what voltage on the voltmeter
44 kV
